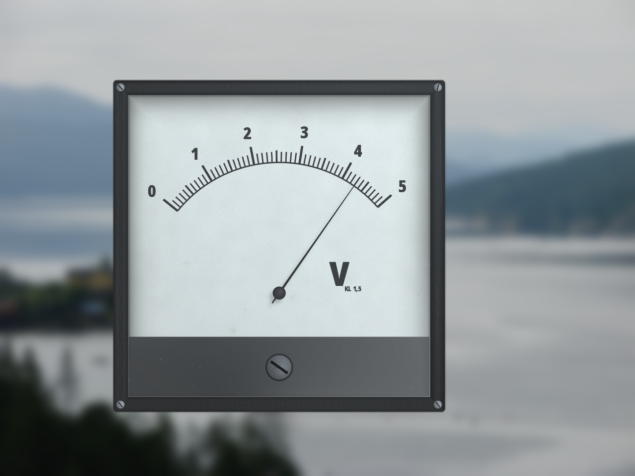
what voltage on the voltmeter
4.3 V
